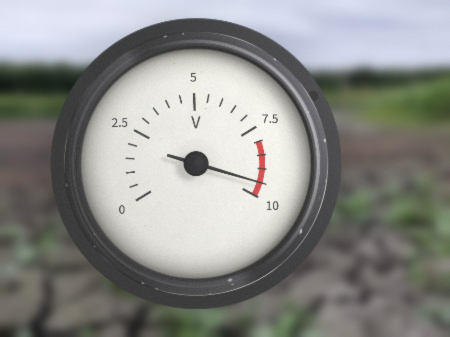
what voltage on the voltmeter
9.5 V
